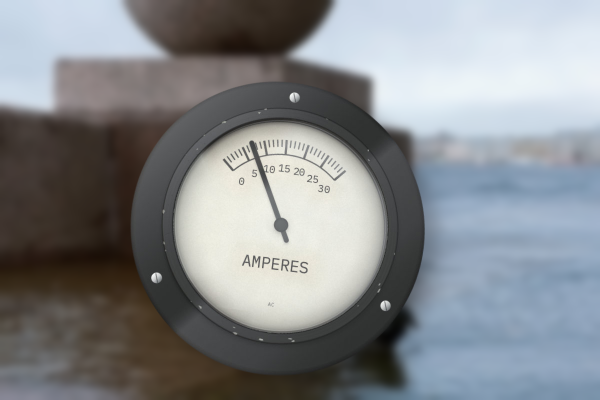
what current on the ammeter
7 A
